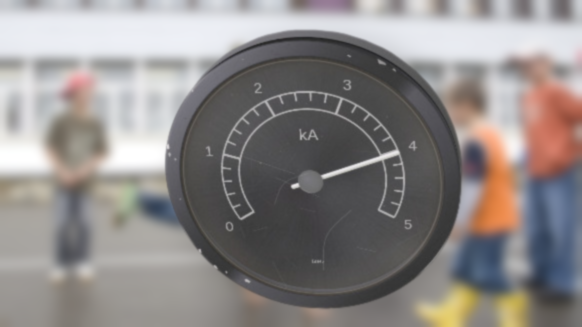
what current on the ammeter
4 kA
